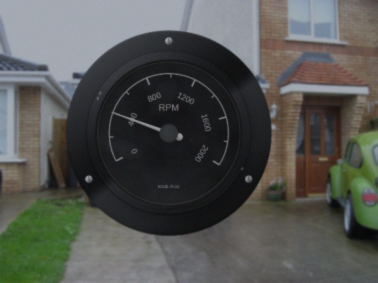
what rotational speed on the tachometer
400 rpm
